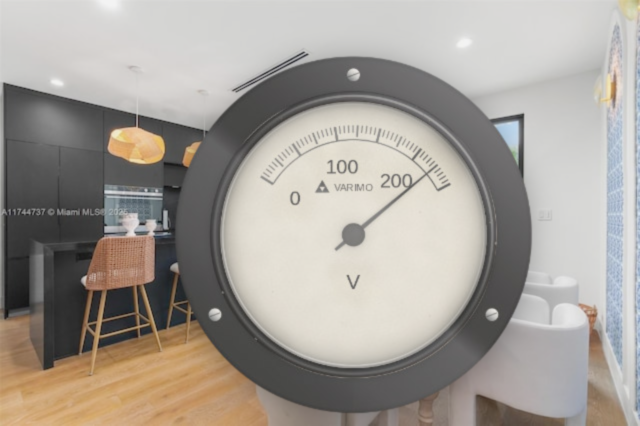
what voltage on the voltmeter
225 V
